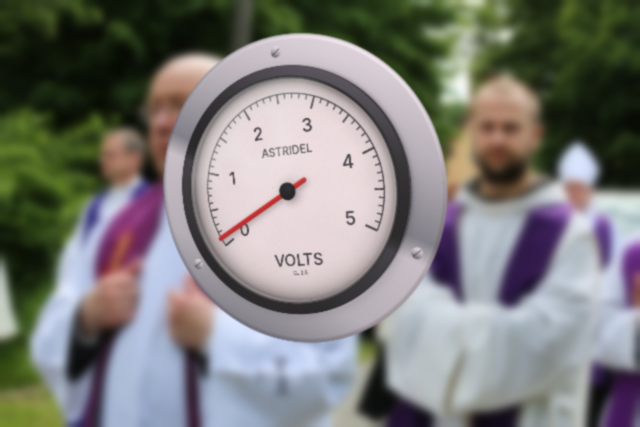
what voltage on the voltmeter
0.1 V
